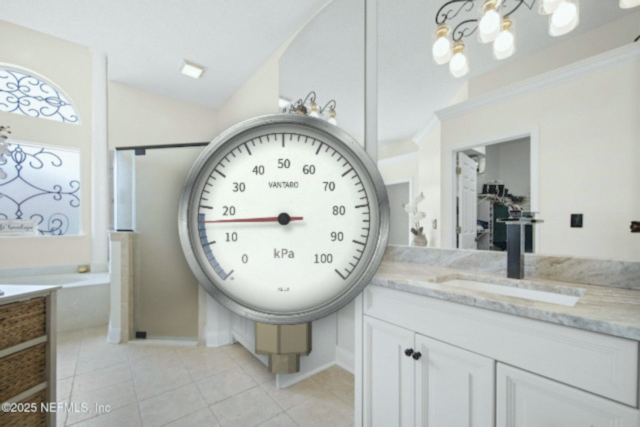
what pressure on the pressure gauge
16 kPa
